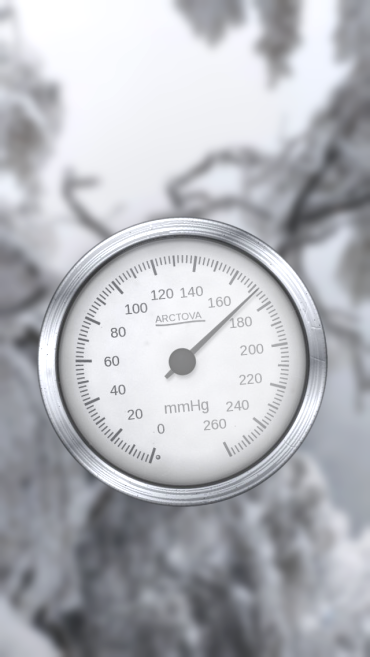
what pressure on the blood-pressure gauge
172 mmHg
